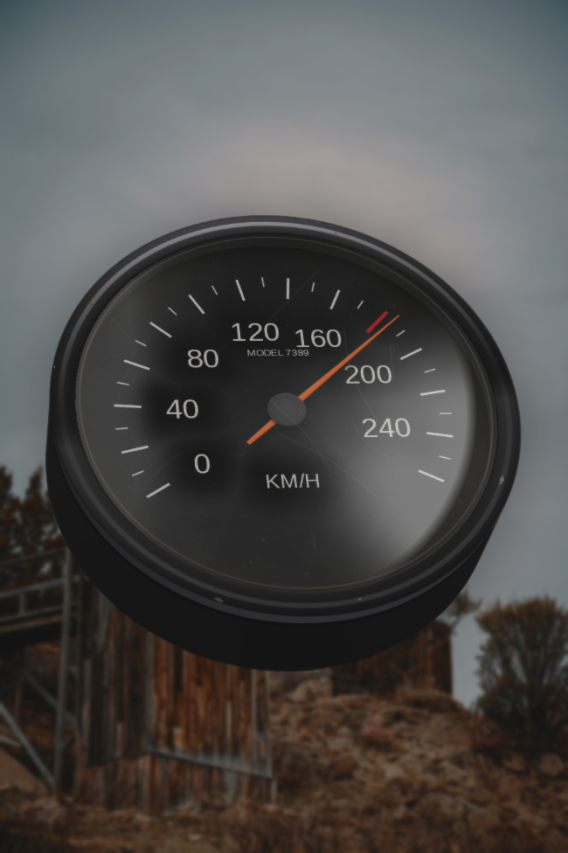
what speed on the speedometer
185 km/h
